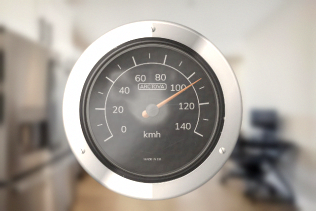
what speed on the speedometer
105 km/h
